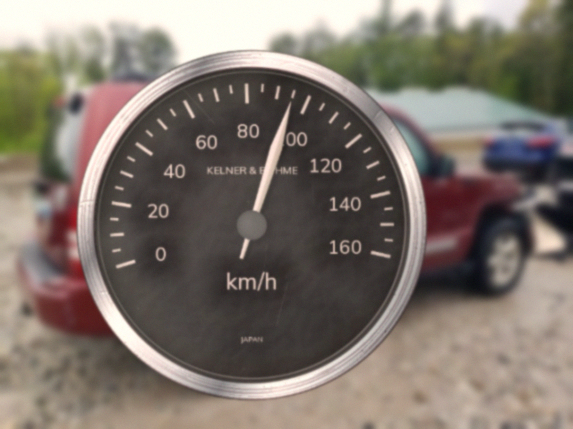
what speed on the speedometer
95 km/h
